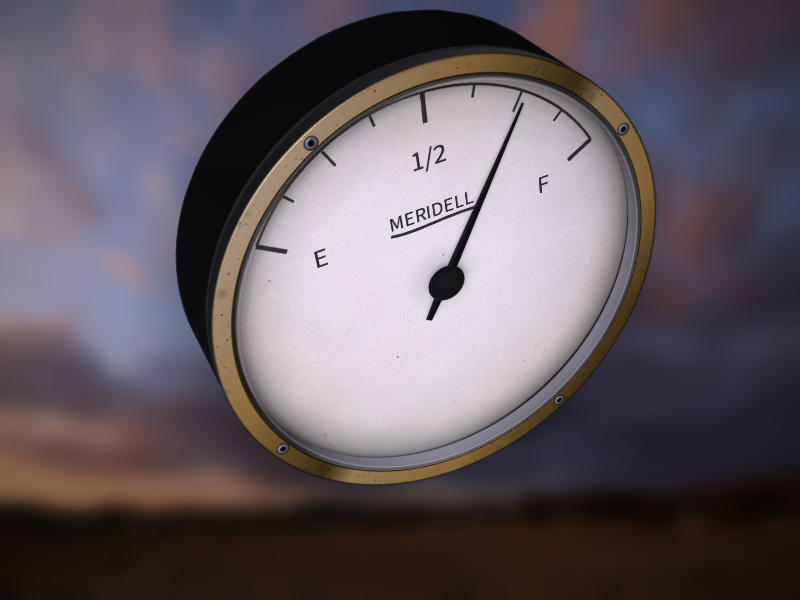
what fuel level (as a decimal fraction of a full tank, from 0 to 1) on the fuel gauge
0.75
